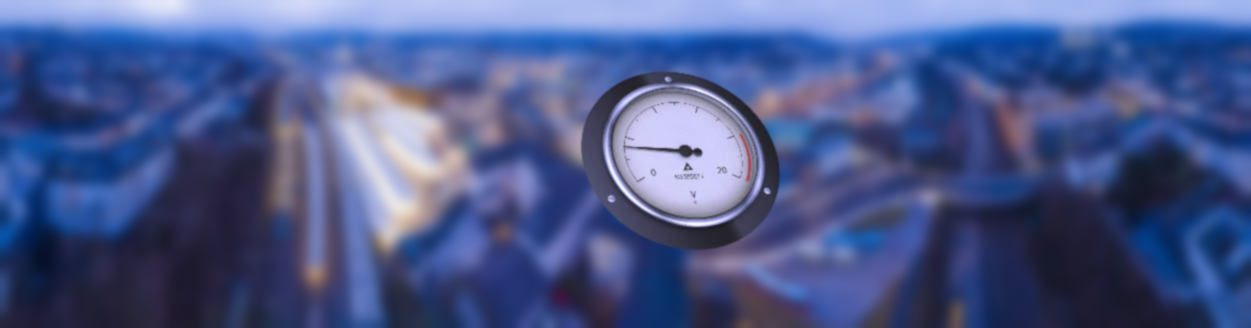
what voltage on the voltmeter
3 V
